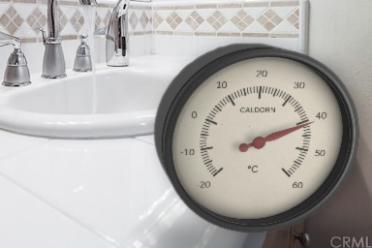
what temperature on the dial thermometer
40 °C
